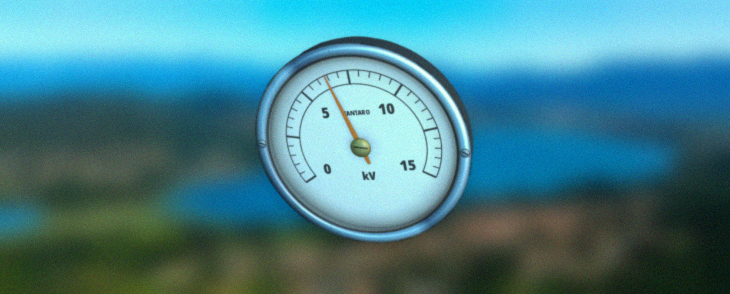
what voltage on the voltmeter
6.5 kV
